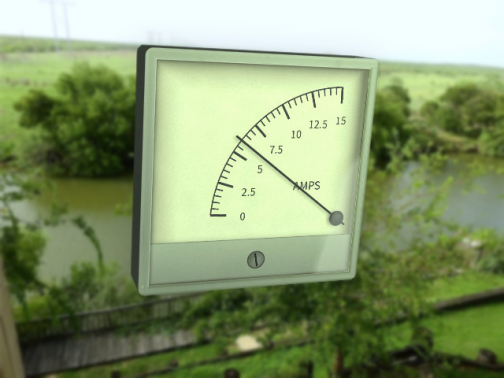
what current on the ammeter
6 A
